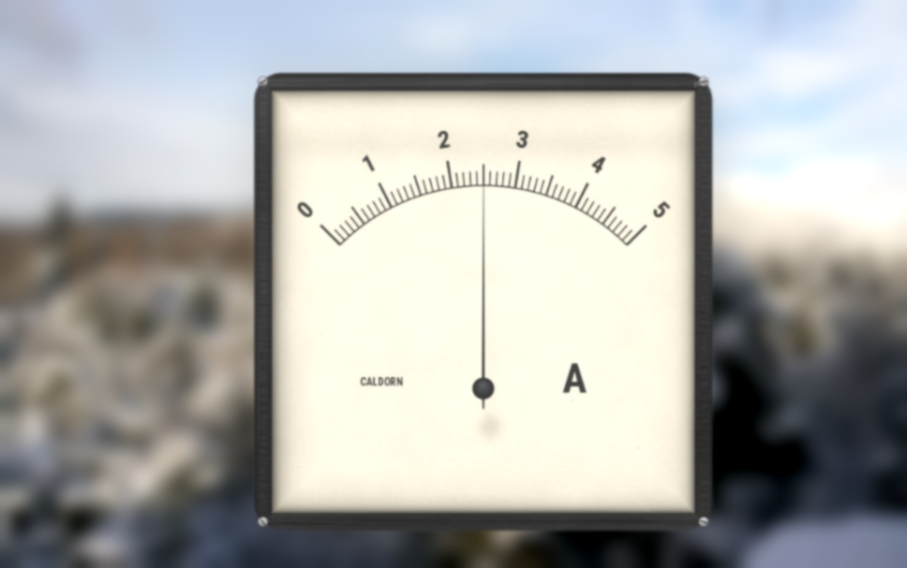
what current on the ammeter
2.5 A
